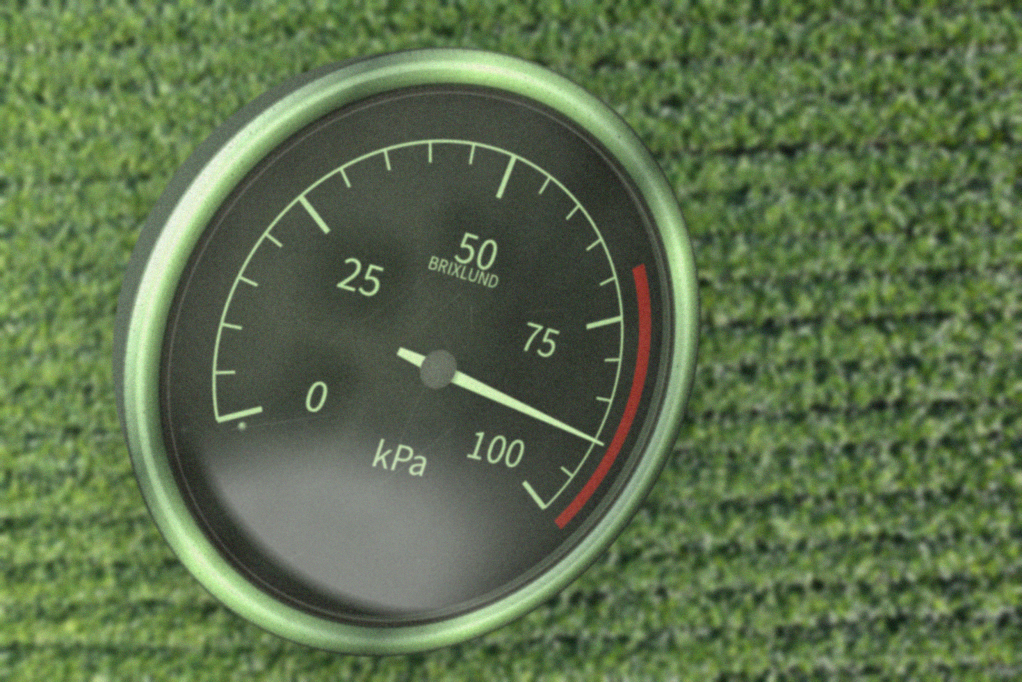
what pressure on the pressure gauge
90 kPa
